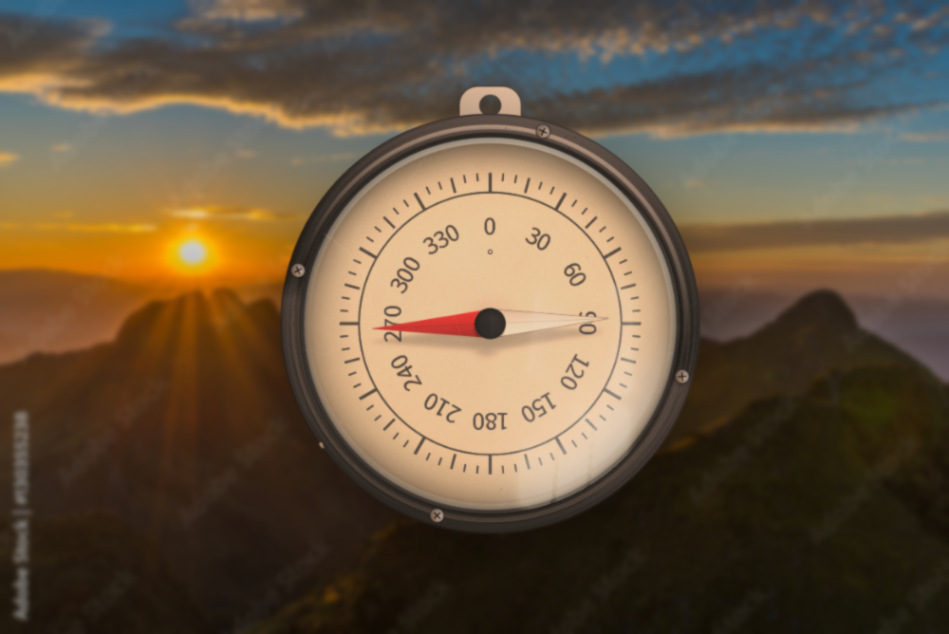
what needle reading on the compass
267.5 °
